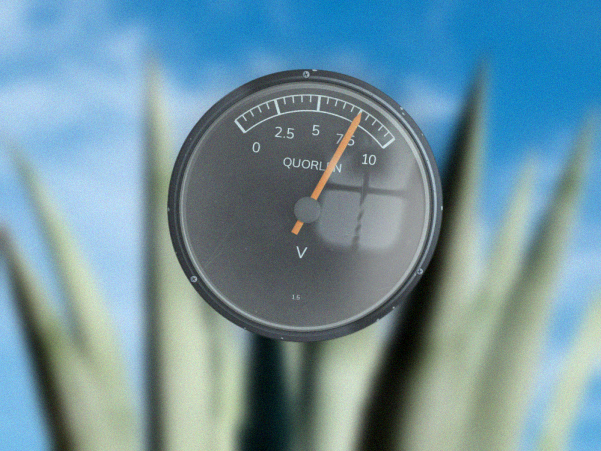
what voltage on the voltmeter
7.5 V
